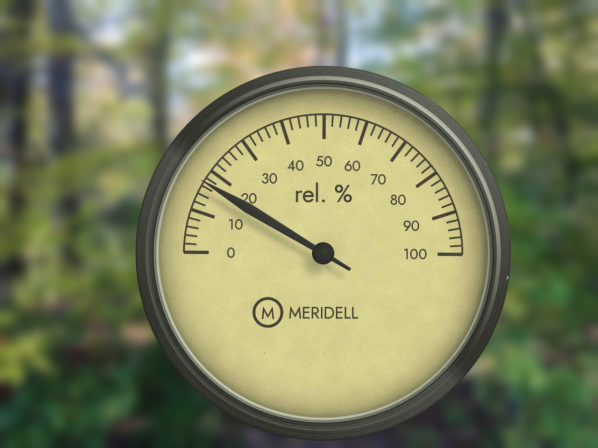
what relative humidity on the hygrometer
17 %
